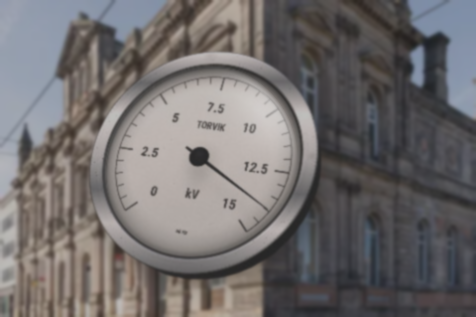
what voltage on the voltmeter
14 kV
